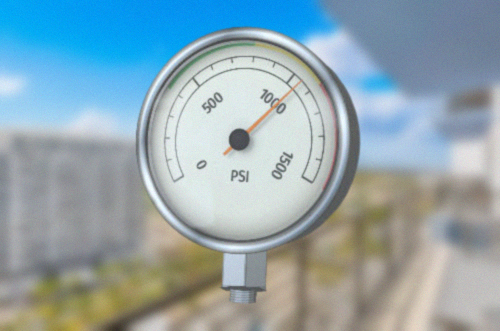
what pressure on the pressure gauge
1050 psi
